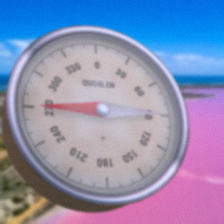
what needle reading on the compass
270 °
